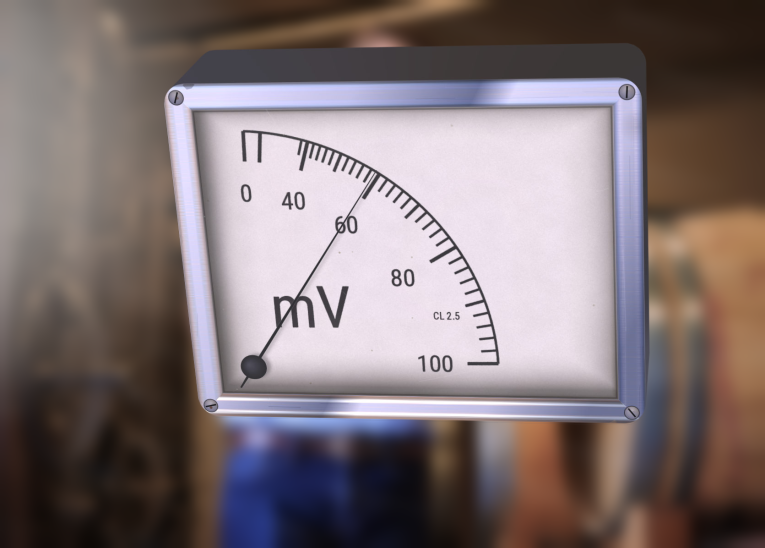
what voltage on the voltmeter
59 mV
